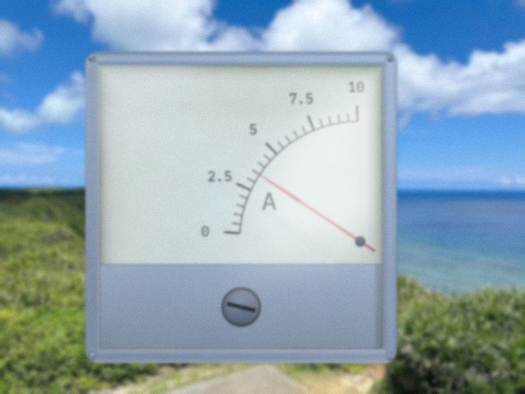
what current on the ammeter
3.5 A
